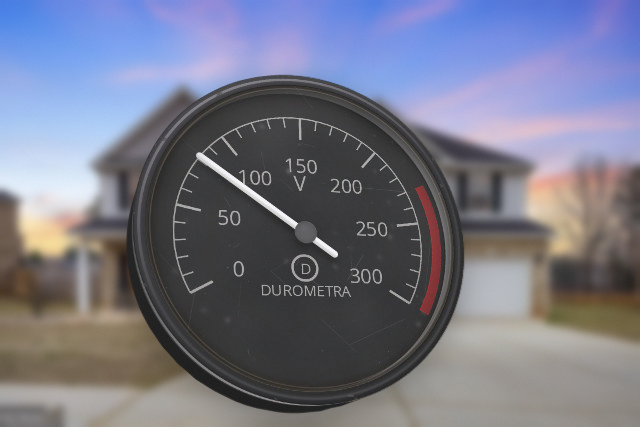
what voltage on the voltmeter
80 V
